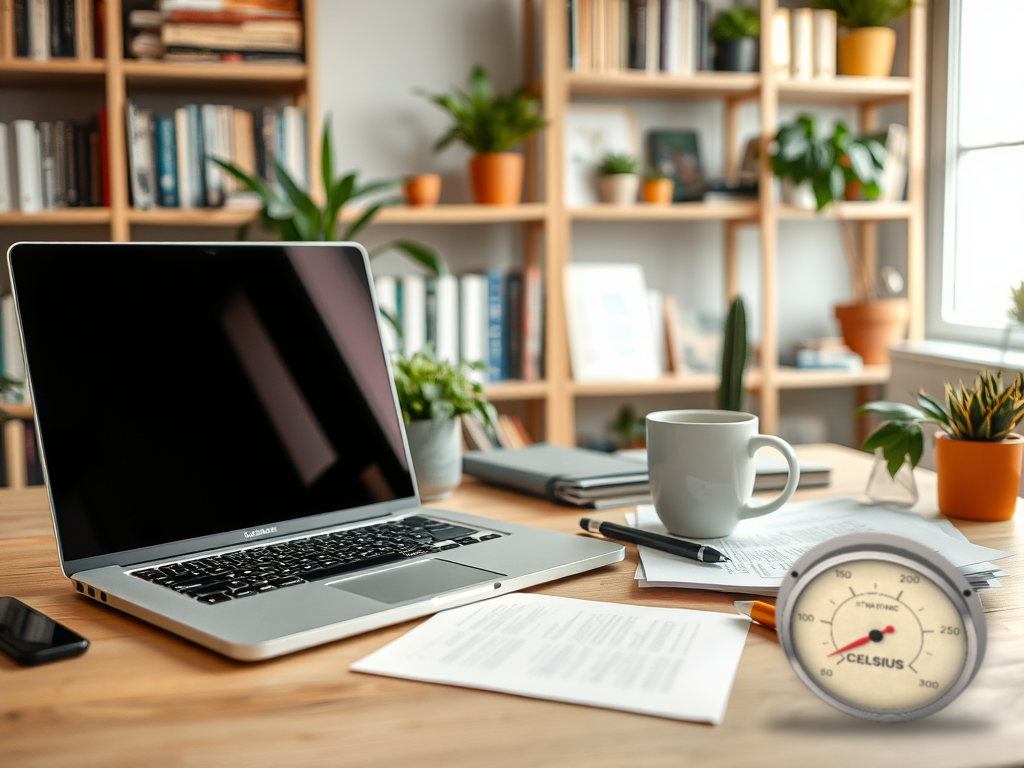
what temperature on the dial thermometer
62.5 °C
